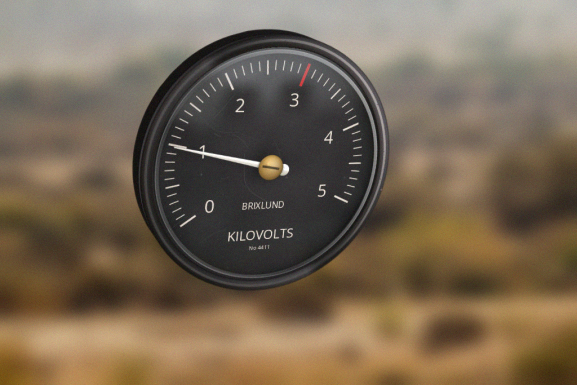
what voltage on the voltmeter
1 kV
